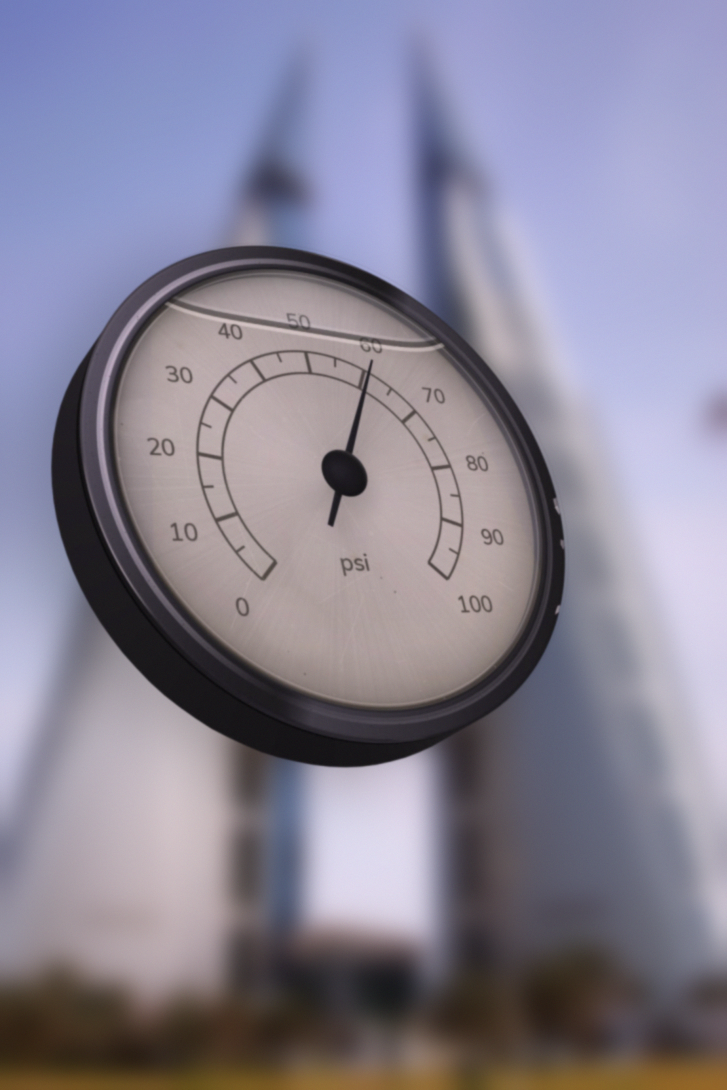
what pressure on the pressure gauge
60 psi
